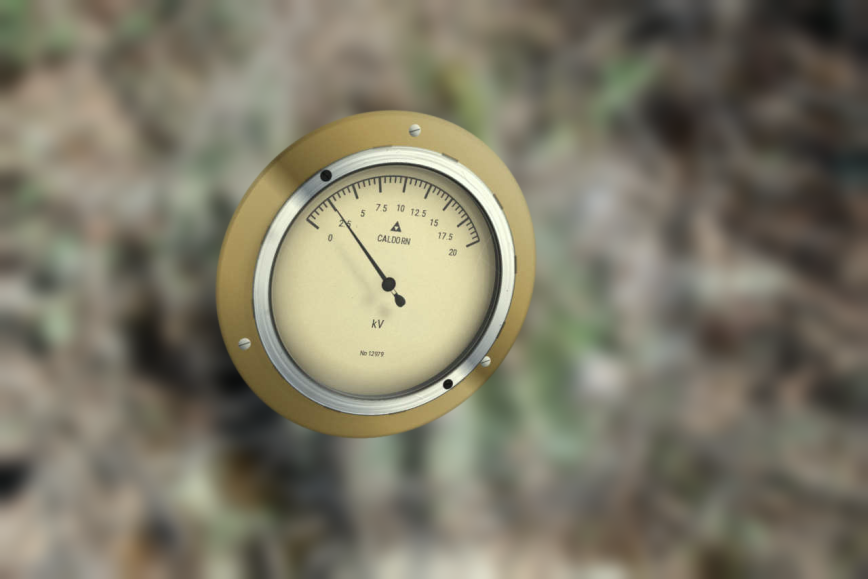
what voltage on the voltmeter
2.5 kV
